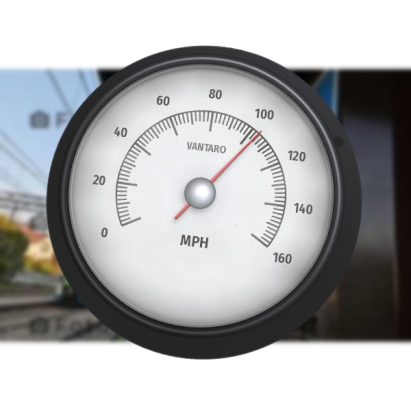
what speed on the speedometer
104 mph
